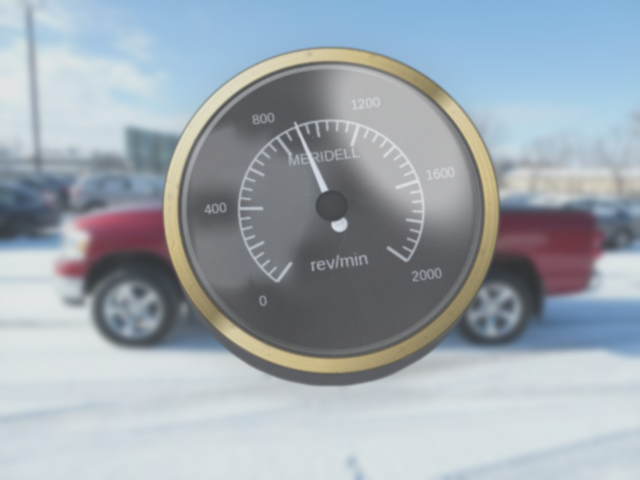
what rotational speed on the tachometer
900 rpm
